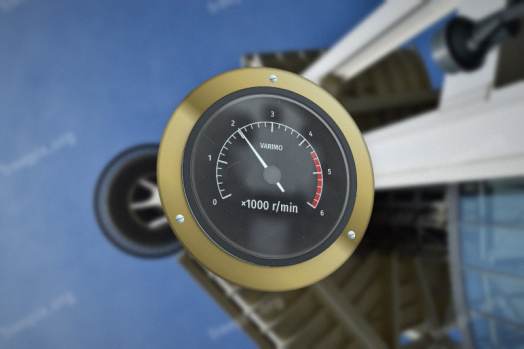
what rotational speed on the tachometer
2000 rpm
